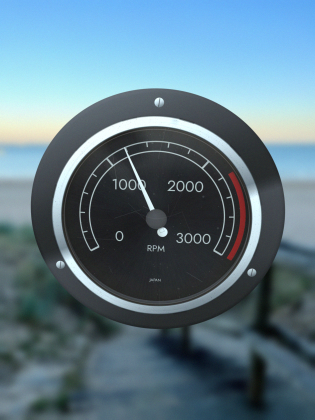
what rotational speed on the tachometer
1200 rpm
